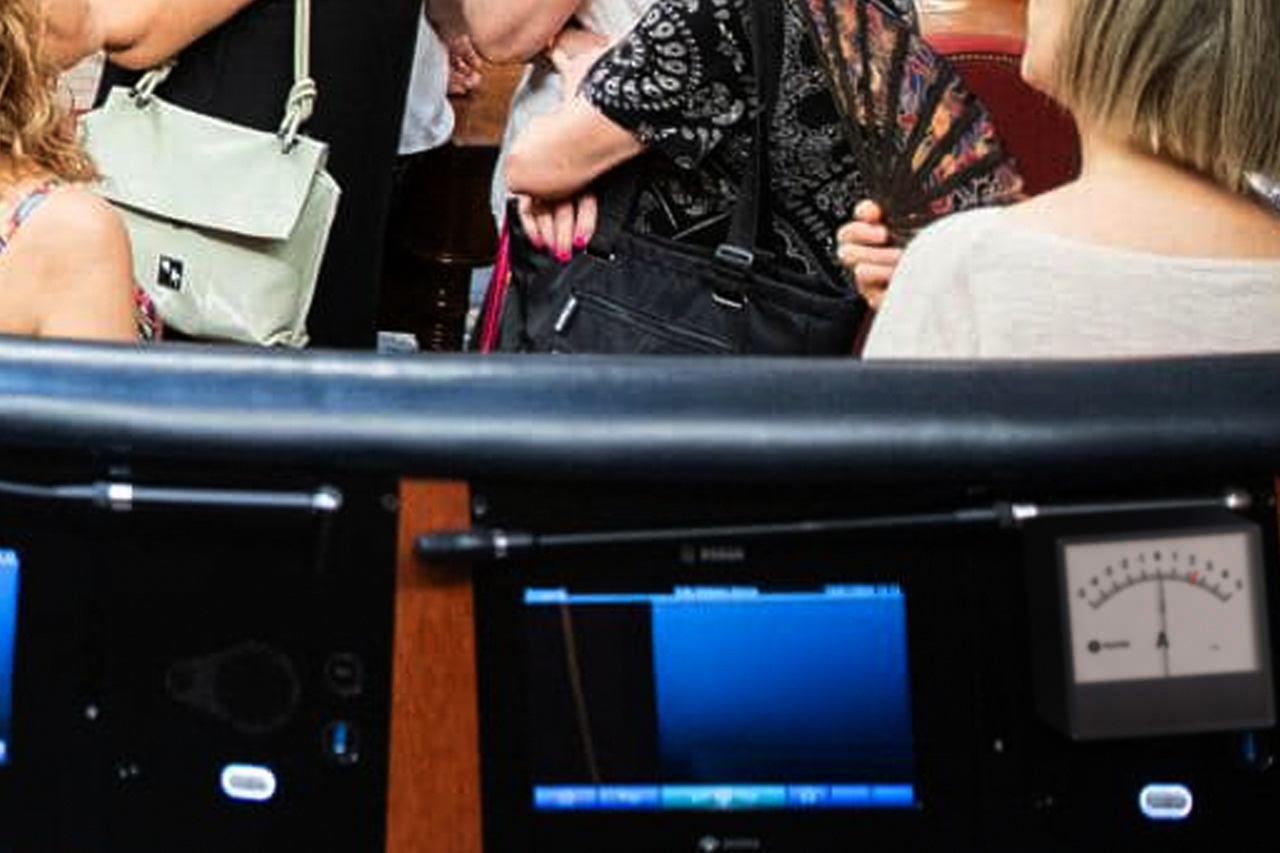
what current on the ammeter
0 A
